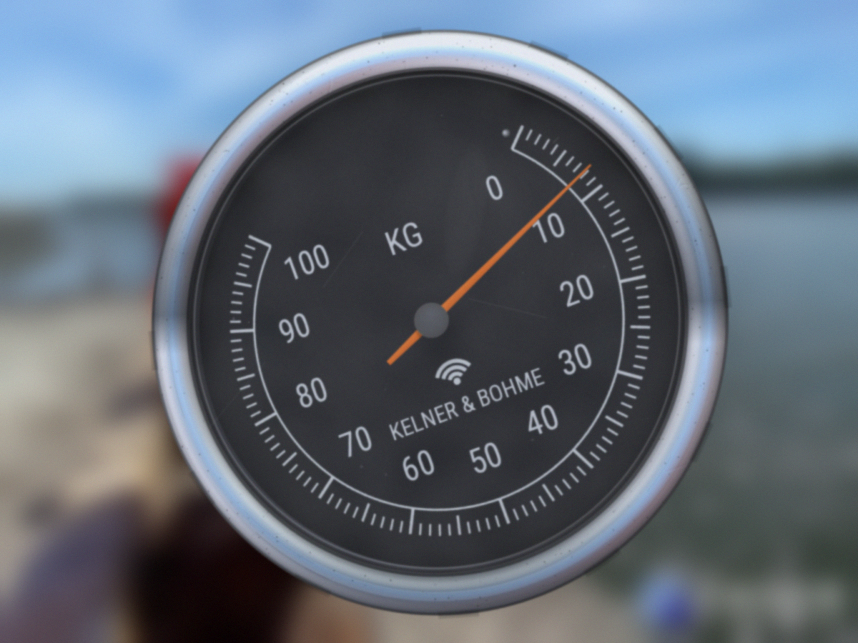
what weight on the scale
8 kg
